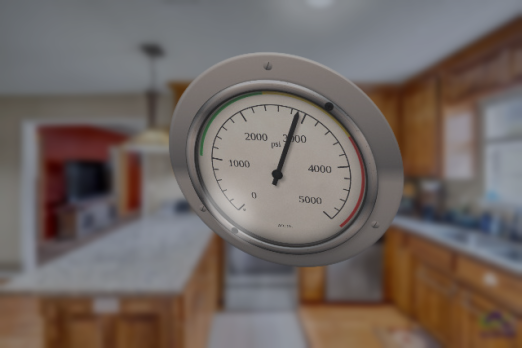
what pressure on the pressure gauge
2900 psi
